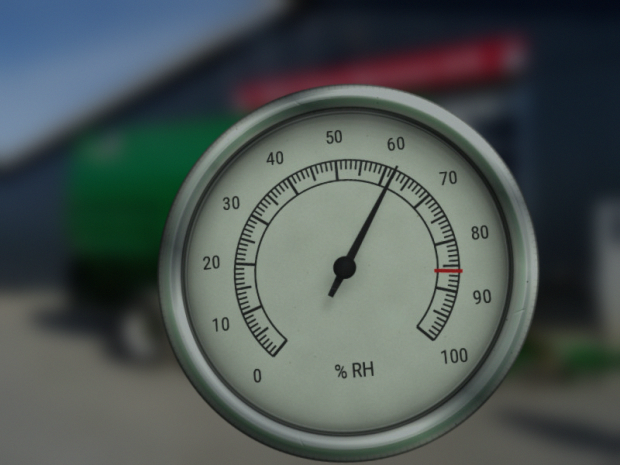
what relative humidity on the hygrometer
62 %
